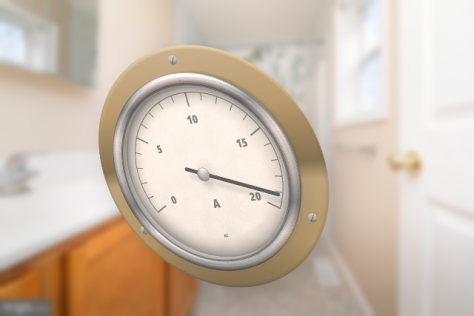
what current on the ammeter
19 A
